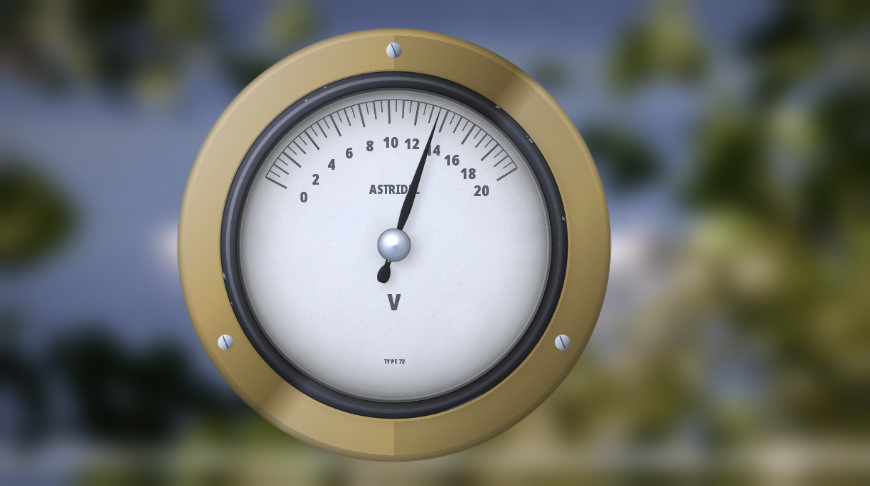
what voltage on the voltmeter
13.5 V
